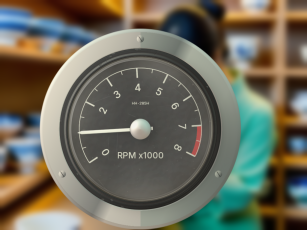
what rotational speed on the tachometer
1000 rpm
